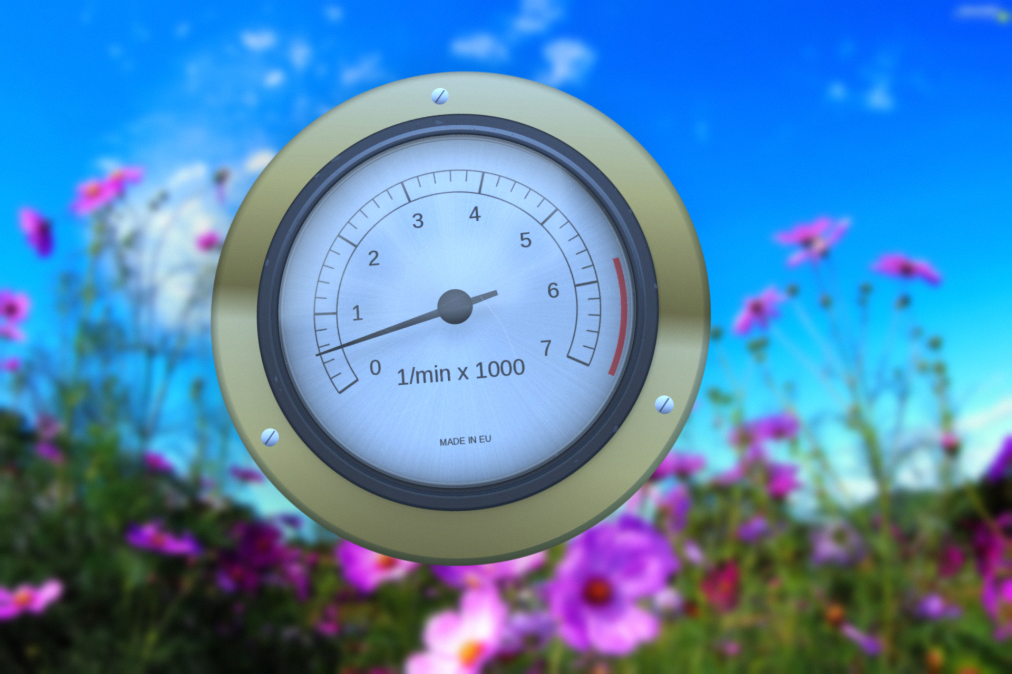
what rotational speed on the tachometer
500 rpm
